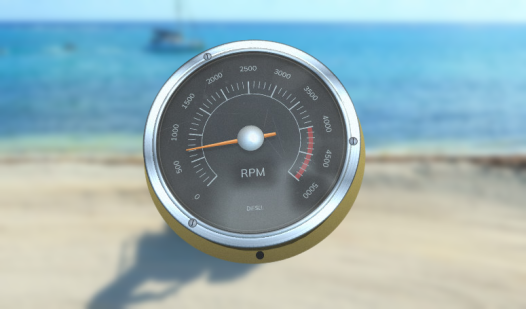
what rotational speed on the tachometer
700 rpm
